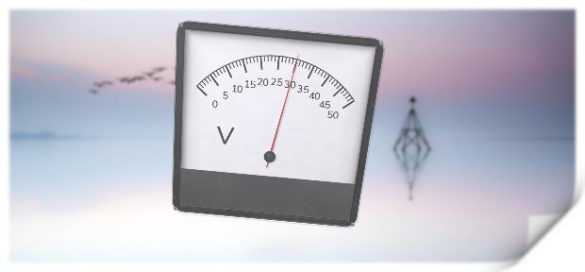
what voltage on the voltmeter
30 V
